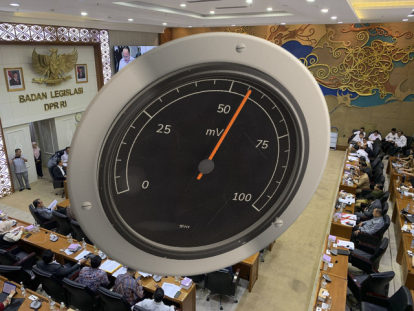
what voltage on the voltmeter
55 mV
